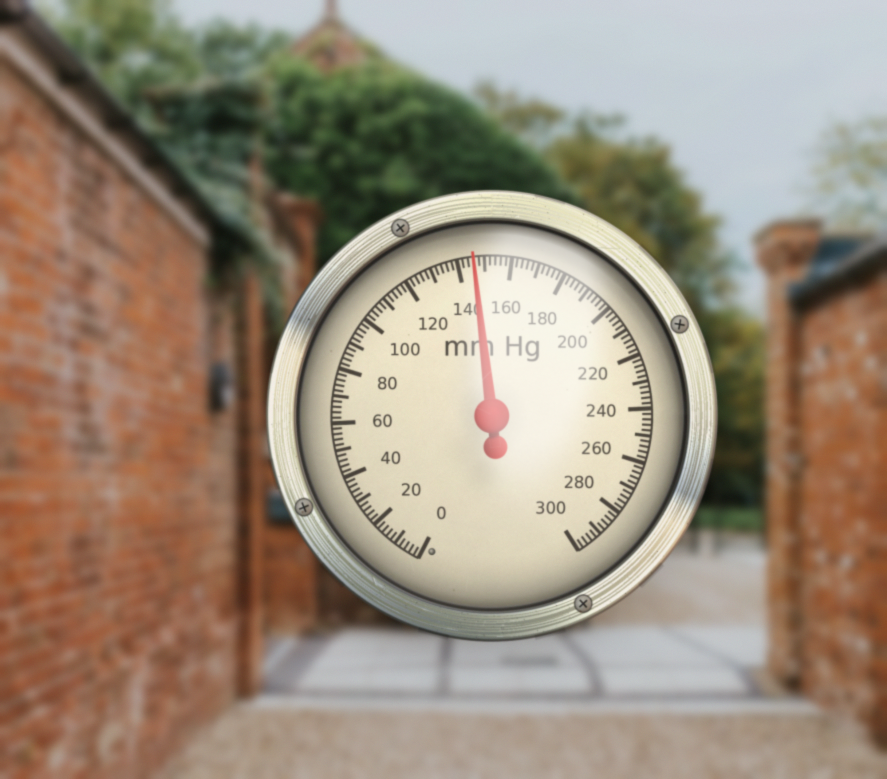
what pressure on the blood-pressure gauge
146 mmHg
